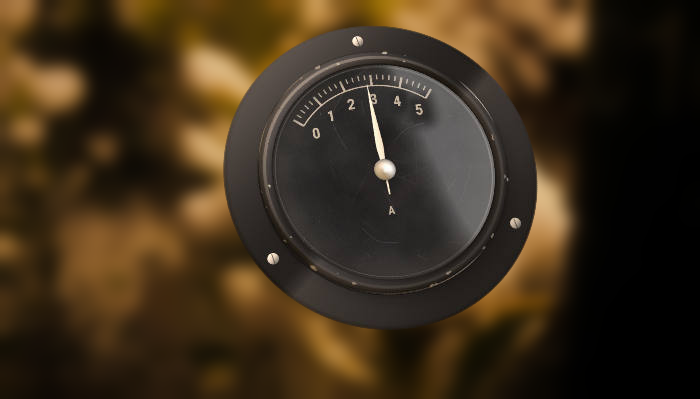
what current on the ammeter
2.8 A
